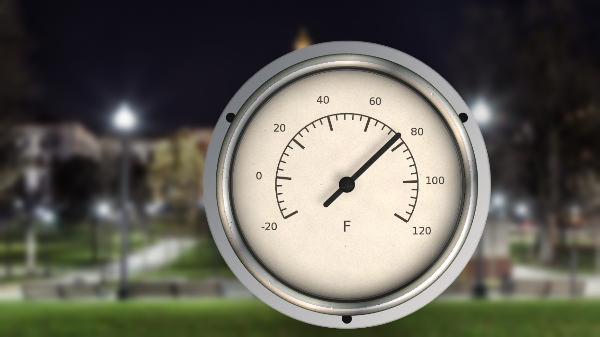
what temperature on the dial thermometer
76 °F
